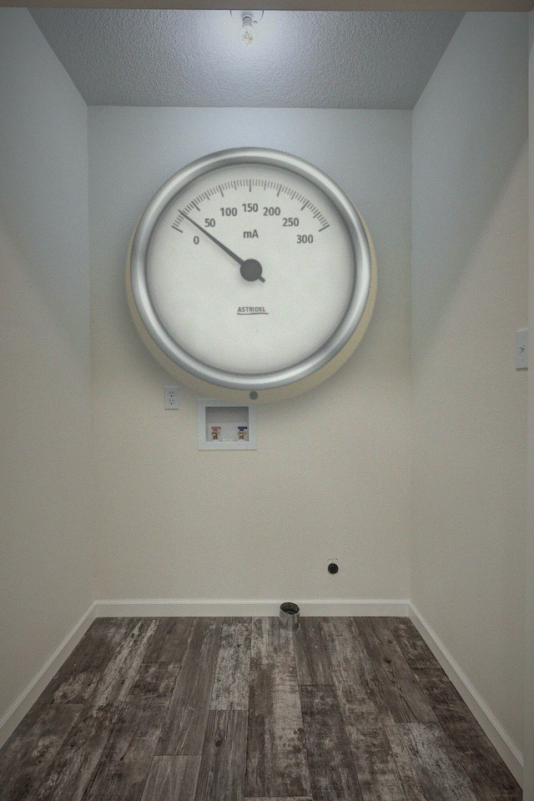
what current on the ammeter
25 mA
